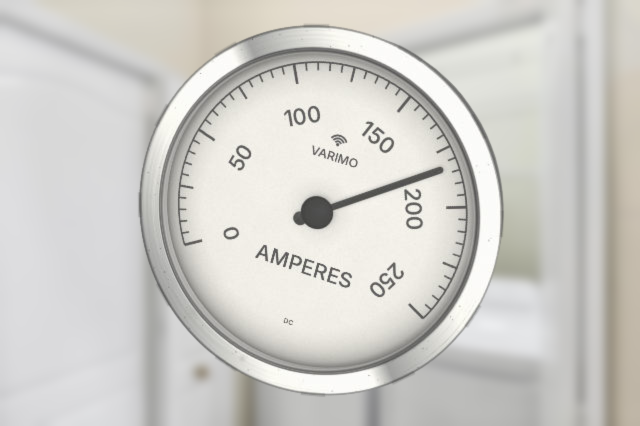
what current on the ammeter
182.5 A
